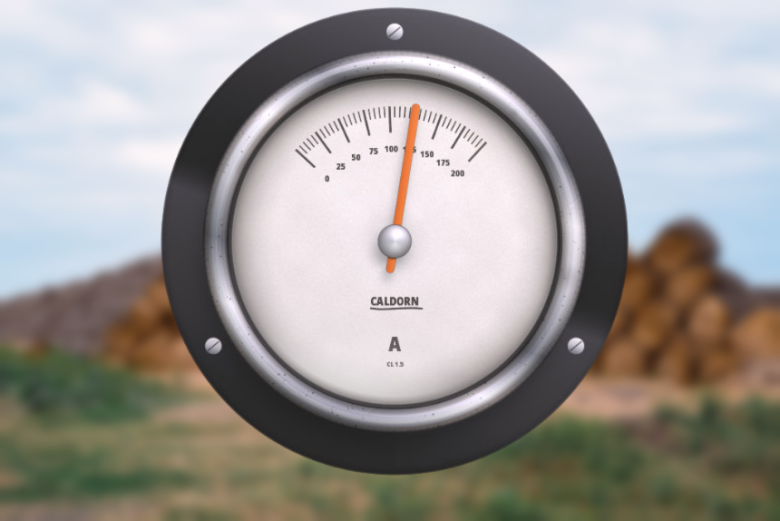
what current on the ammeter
125 A
